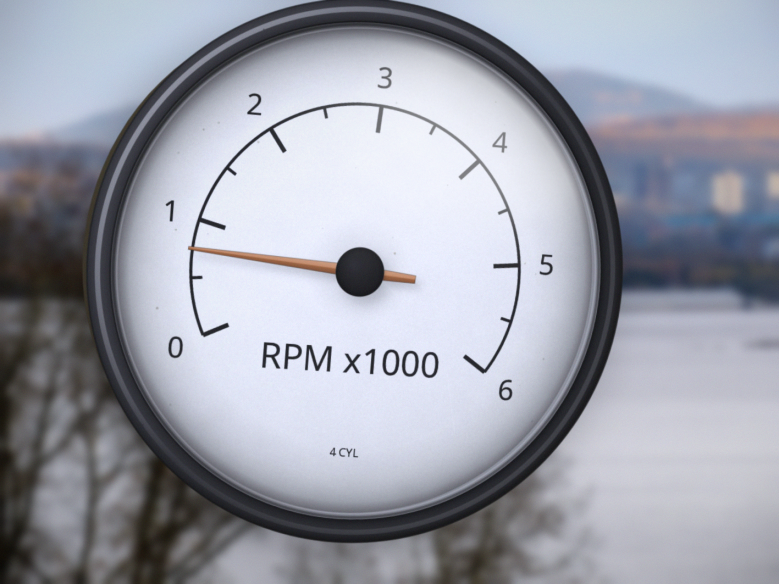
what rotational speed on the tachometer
750 rpm
